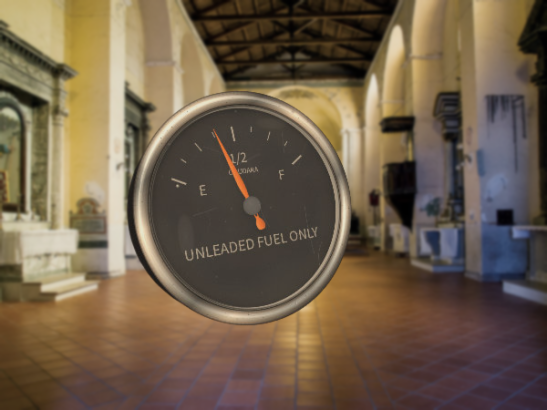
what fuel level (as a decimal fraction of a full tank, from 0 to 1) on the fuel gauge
0.375
